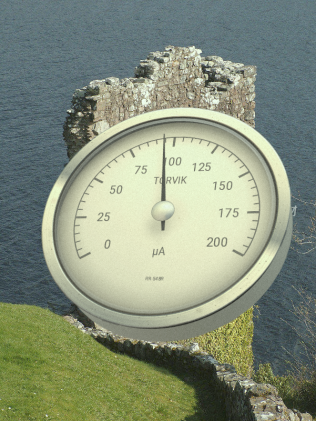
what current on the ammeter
95 µA
